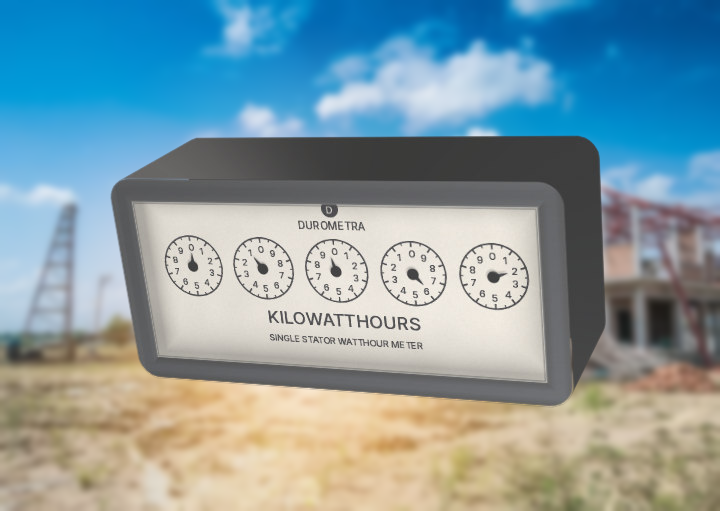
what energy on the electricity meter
962 kWh
